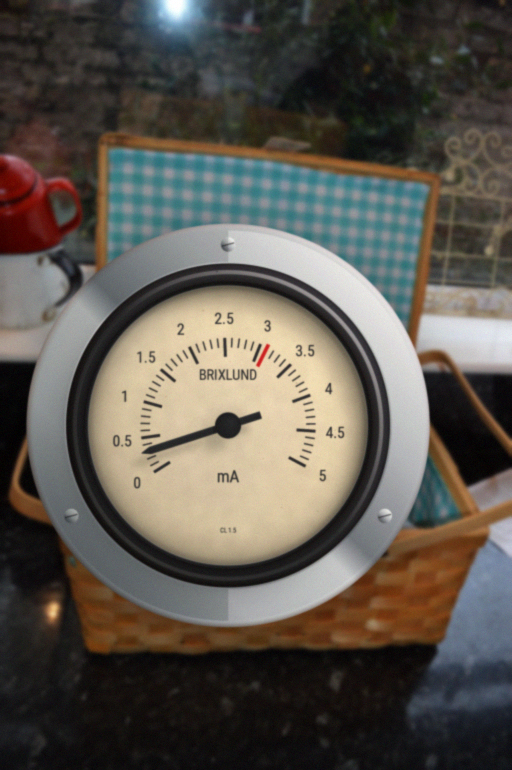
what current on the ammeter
0.3 mA
